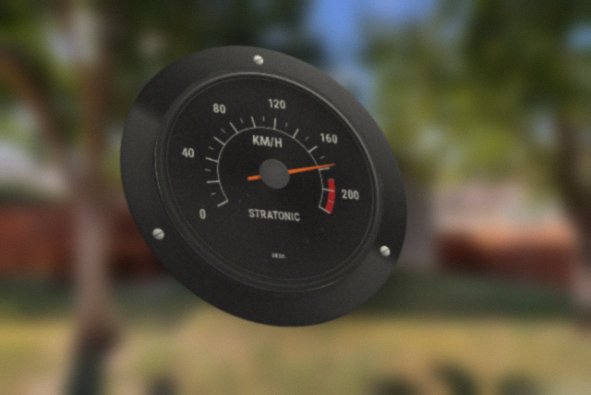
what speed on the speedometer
180 km/h
